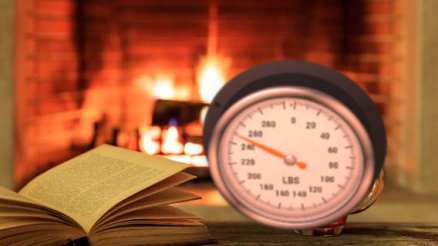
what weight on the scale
250 lb
